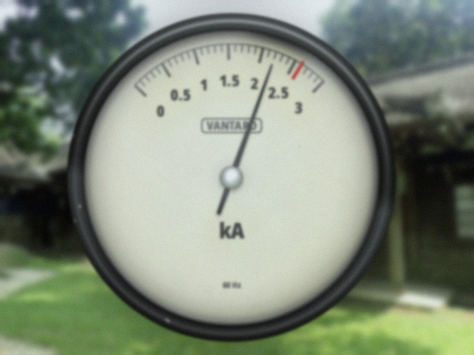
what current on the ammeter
2.2 kA
